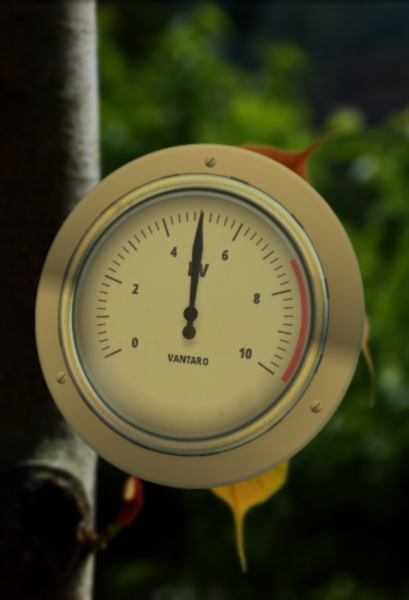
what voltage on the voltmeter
5 kV
